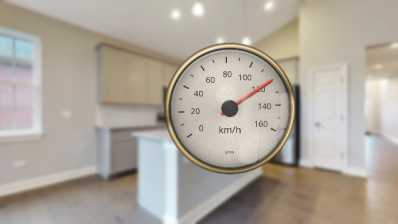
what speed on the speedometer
120 km/h
